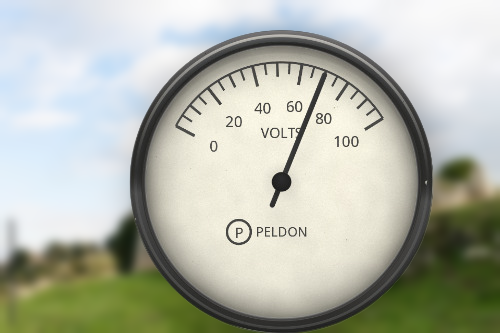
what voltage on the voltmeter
70 V
